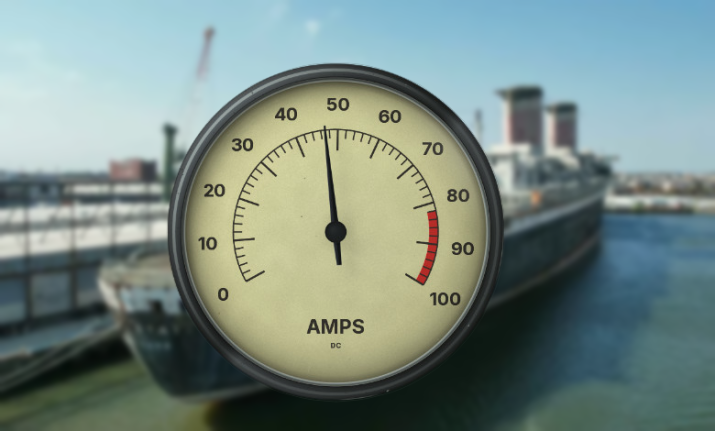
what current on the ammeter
47 A
